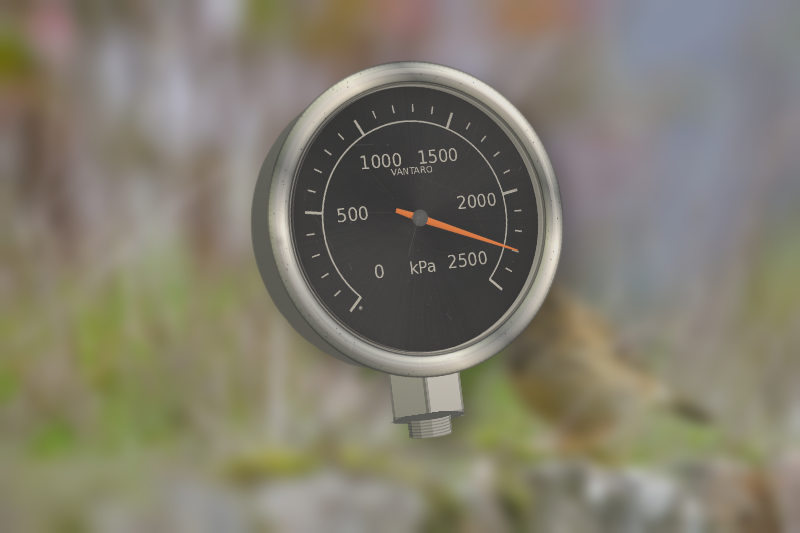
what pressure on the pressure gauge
2300 kPa
